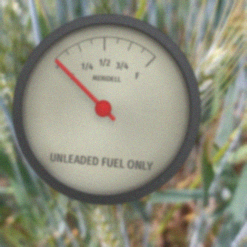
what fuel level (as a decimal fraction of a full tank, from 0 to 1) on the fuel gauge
0
